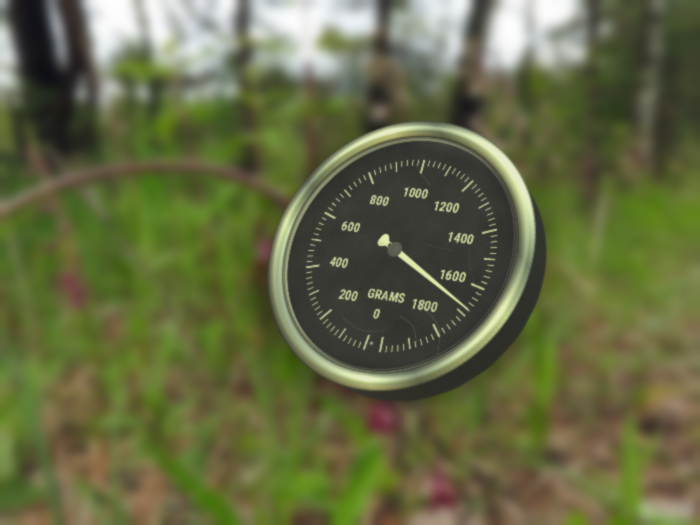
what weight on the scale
1680 g
